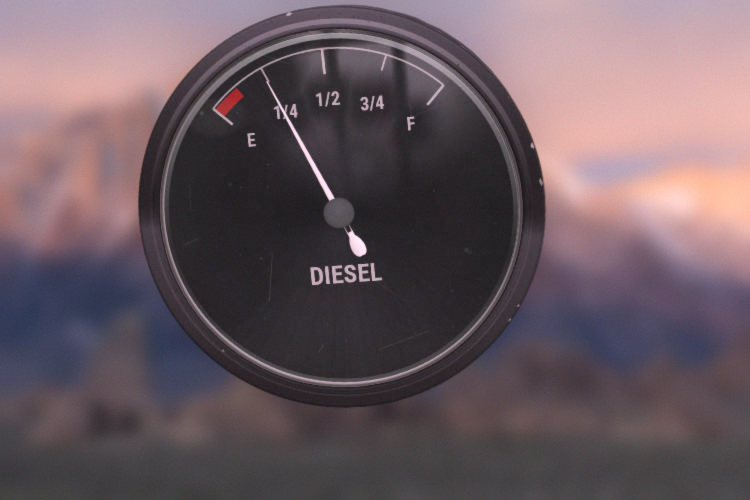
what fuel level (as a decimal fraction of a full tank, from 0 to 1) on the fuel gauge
0.25
